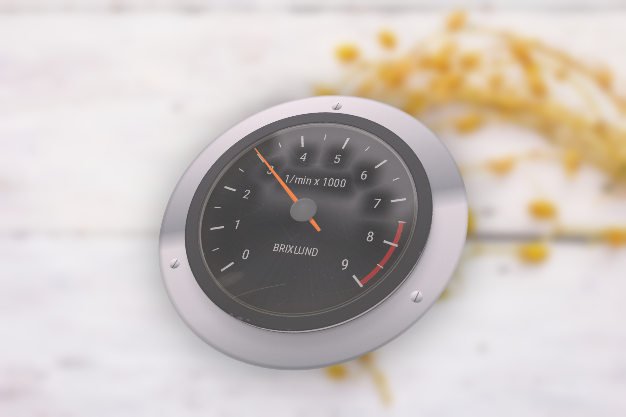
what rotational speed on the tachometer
3000 rpm
